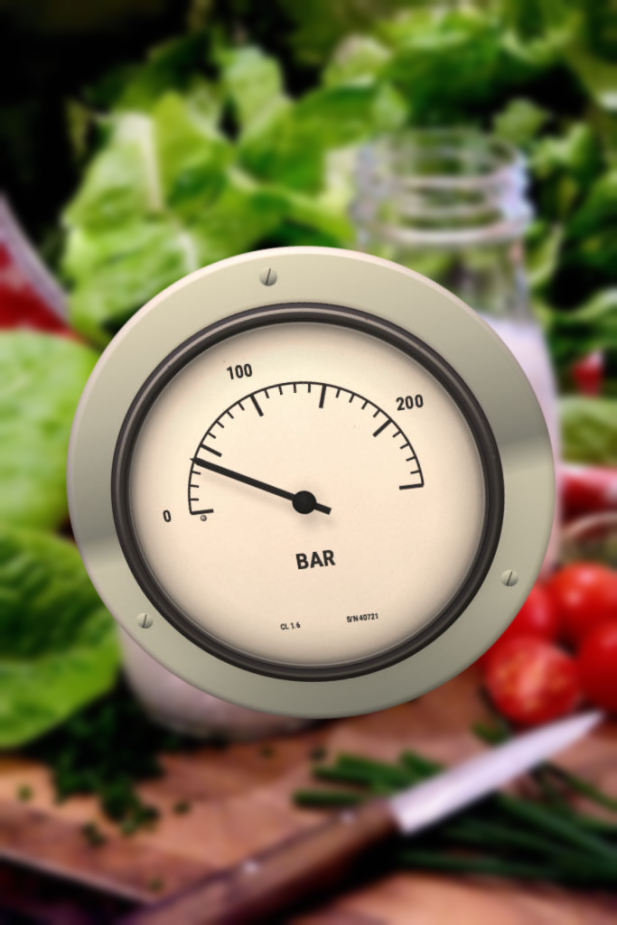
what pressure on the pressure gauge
40 bar
